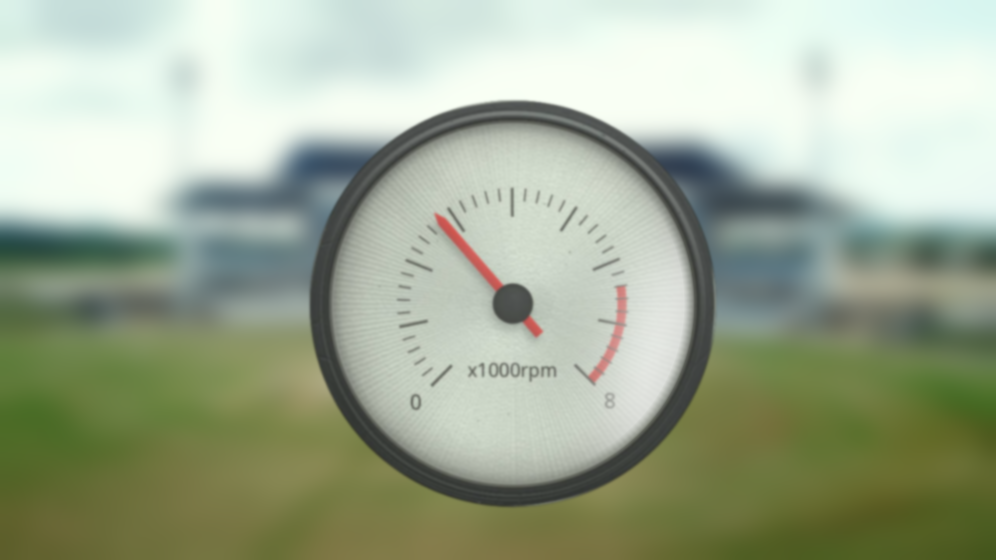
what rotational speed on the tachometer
2800 rpm
